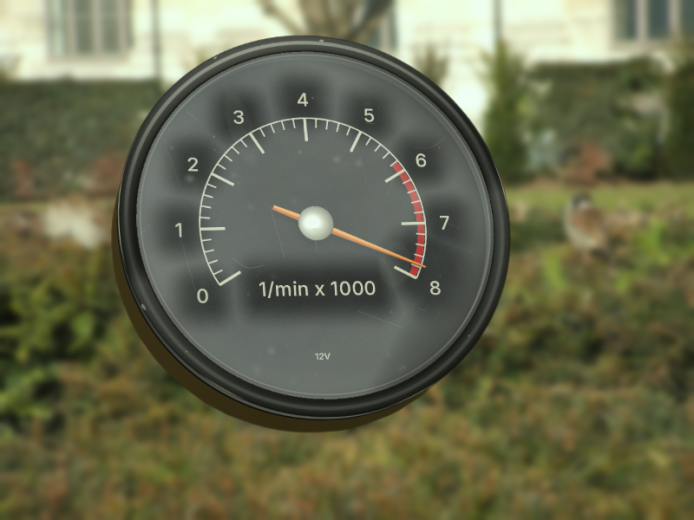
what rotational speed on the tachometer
7800 rpm
